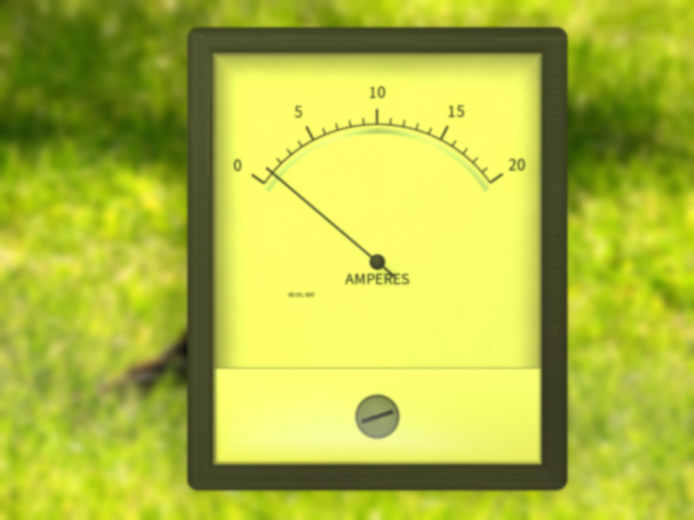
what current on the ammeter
1 A
